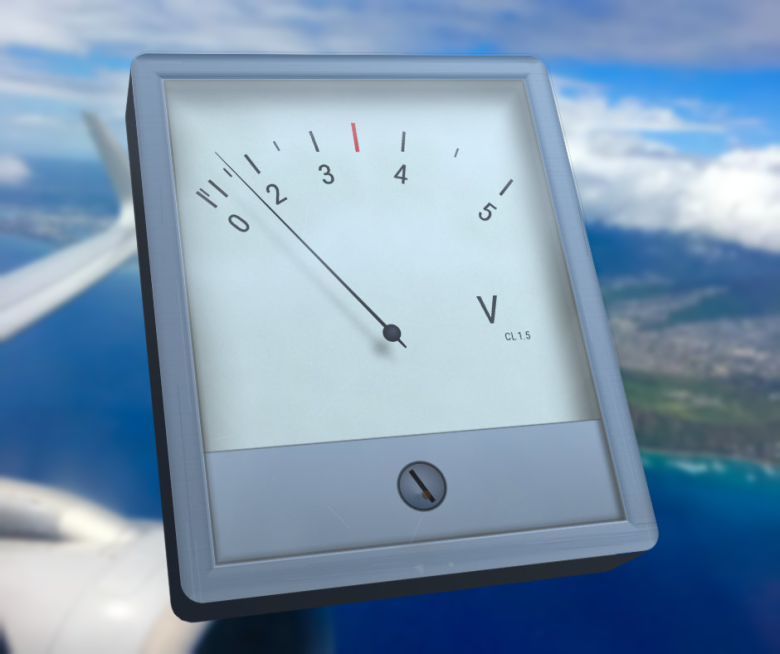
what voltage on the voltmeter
1.5 V
